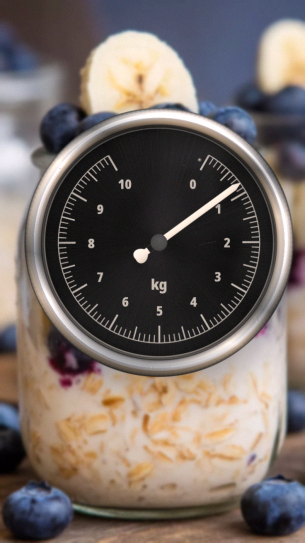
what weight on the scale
0.8 kg
